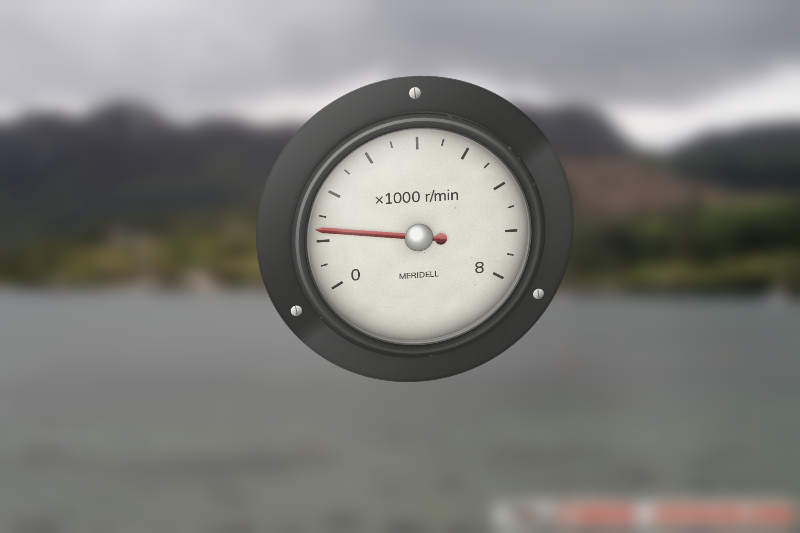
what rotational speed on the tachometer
1250 rpm
